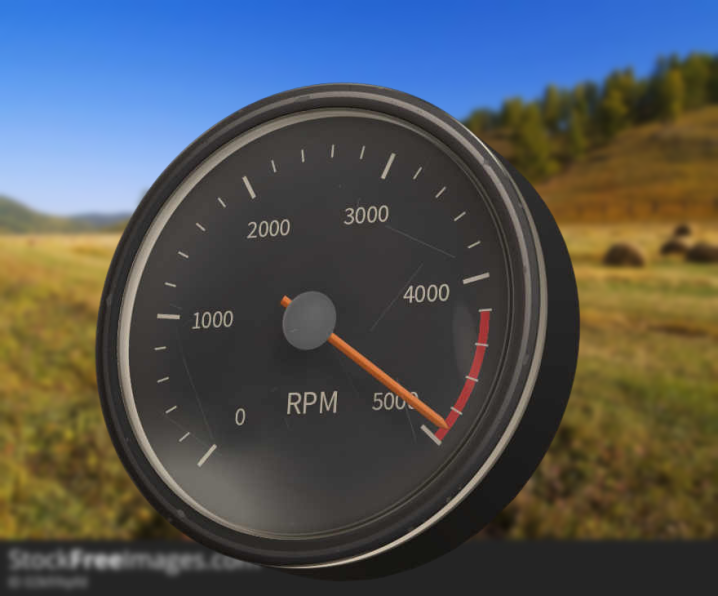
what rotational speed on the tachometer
4900 rpm
